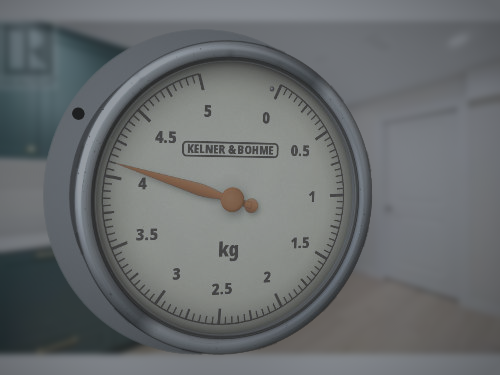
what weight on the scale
4.1 kg
